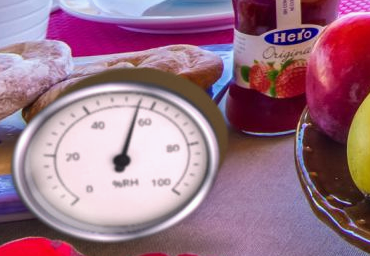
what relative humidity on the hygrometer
56 %
